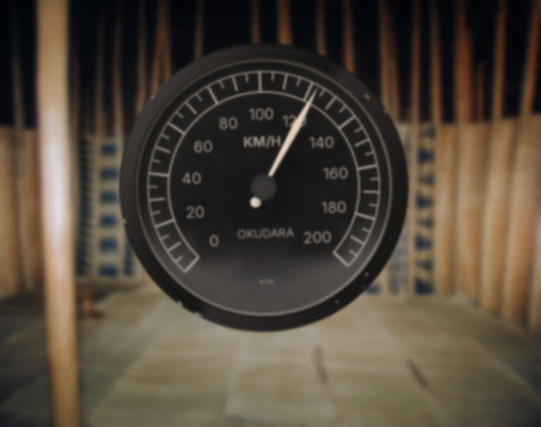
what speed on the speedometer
122.5 km/h
